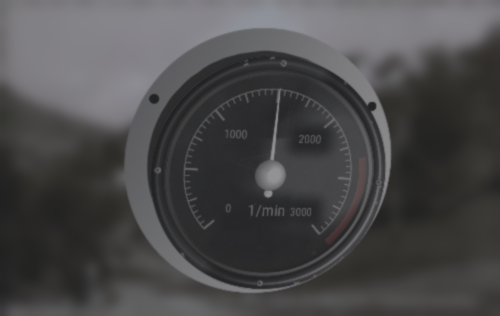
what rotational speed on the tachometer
1500 rpm
